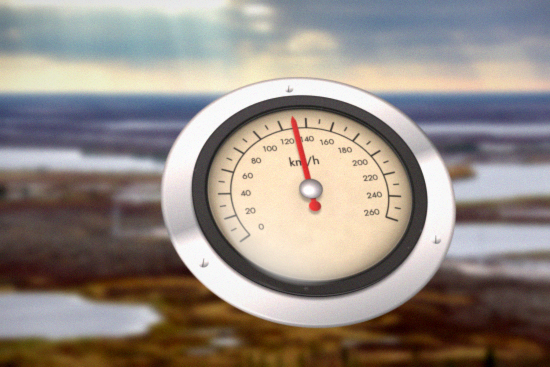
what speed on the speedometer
130 km/h
